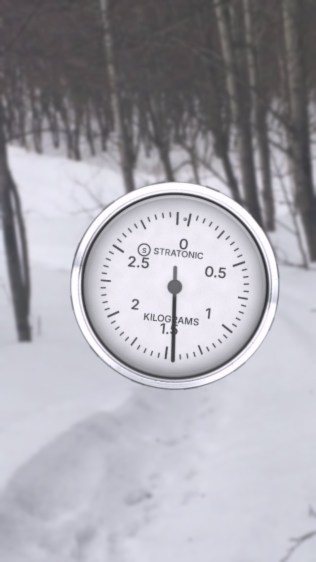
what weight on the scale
1.45 kg
